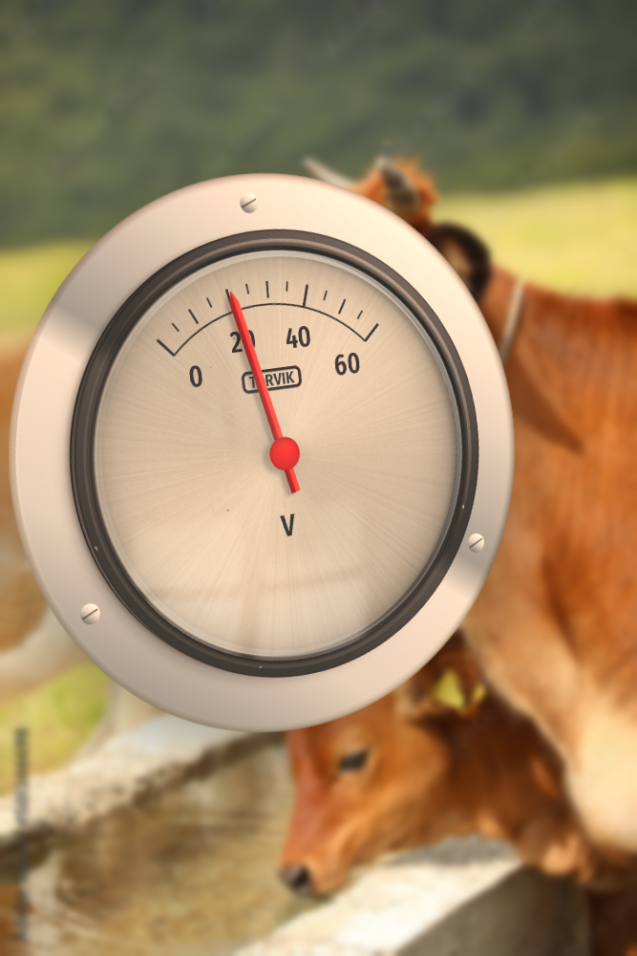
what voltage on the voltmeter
20 V
